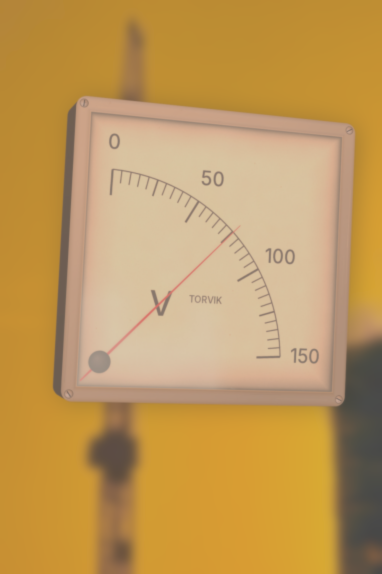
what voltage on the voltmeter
75 V
